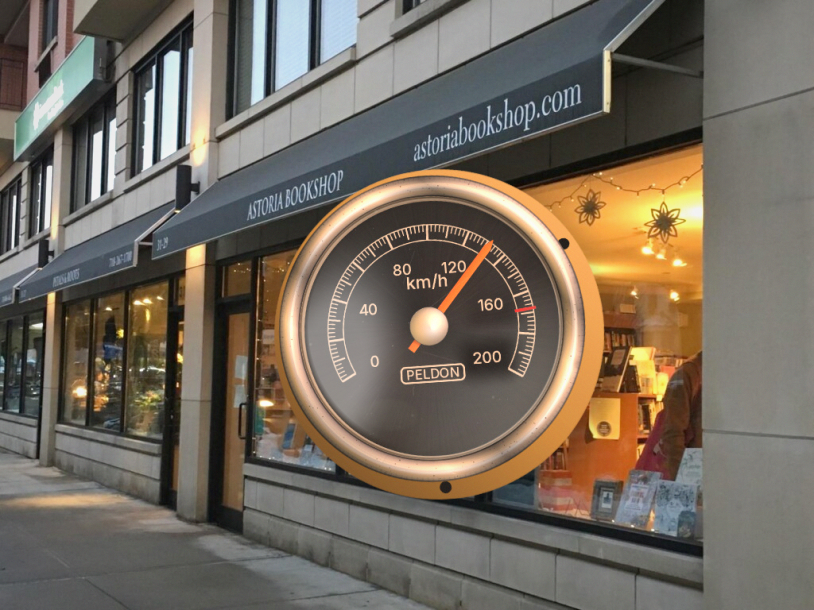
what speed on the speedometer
132 km/h
